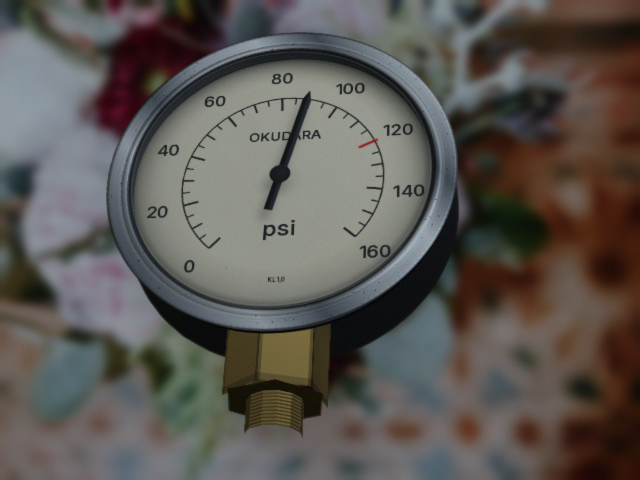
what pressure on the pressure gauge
90 psi
